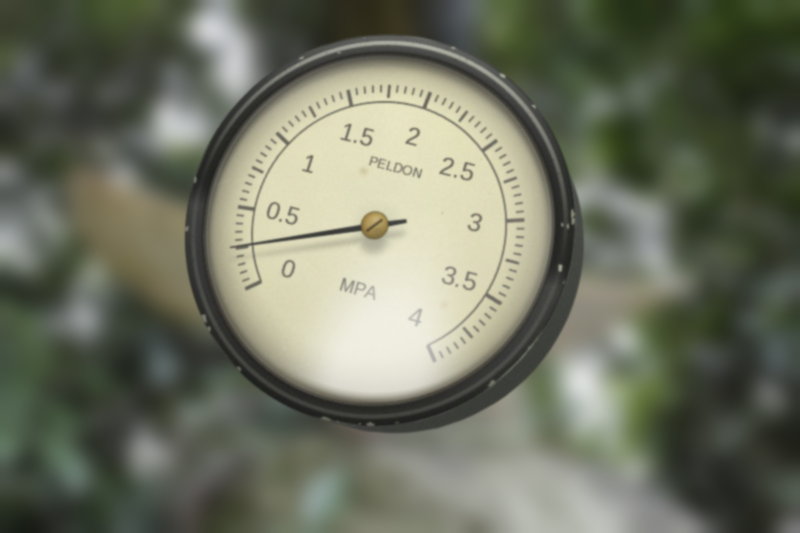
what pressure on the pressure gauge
0.25 MPa
